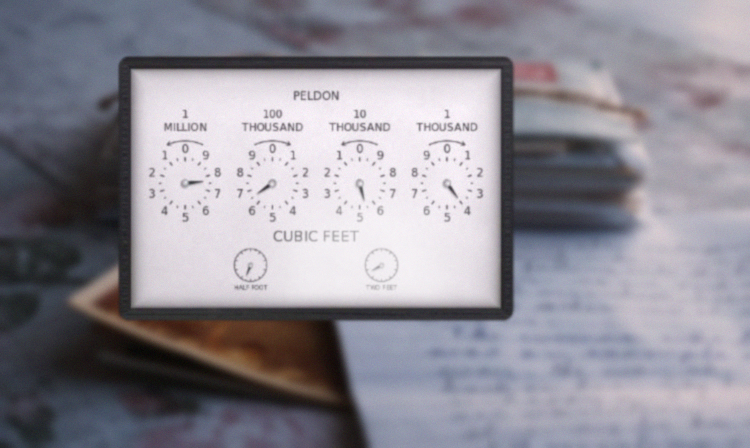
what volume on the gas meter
765400 ft³
